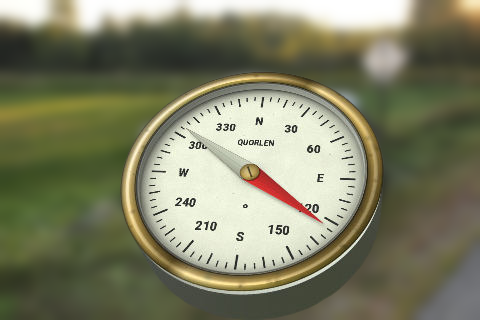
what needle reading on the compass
125 °
